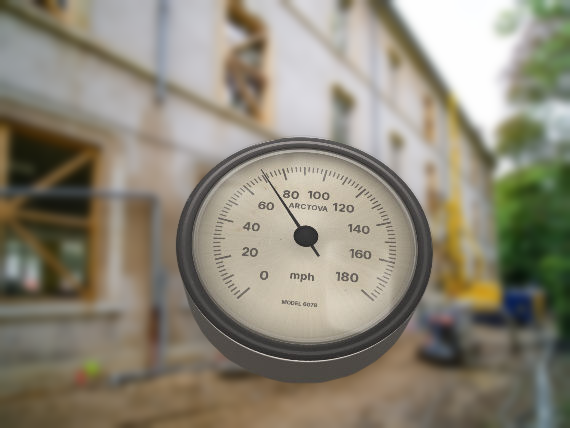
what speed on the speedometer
70 mph
